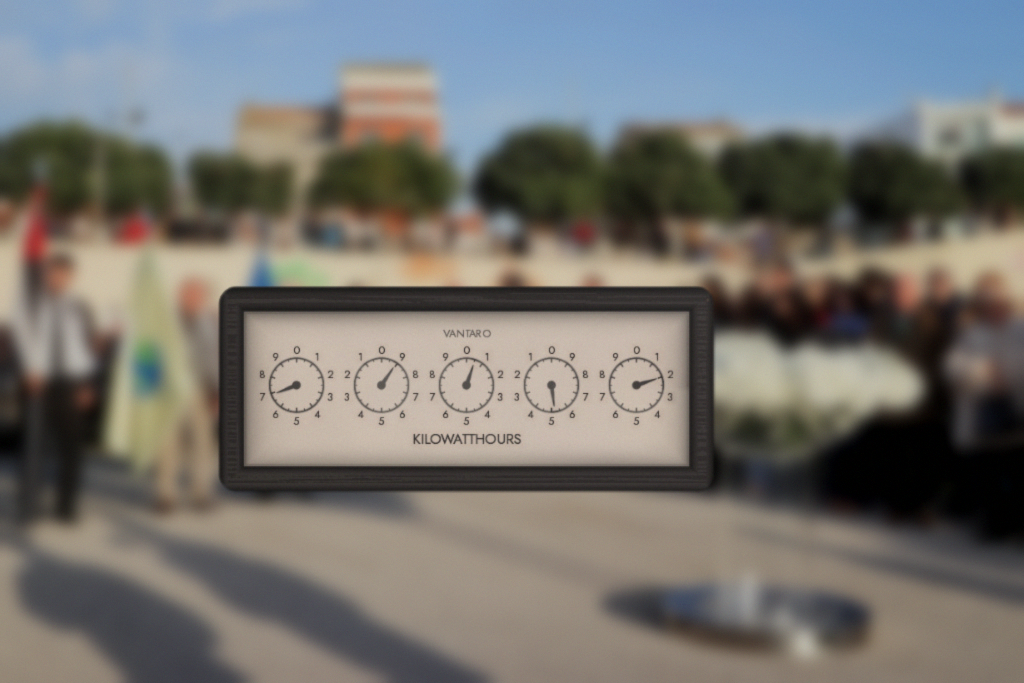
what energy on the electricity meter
69052 kWh
